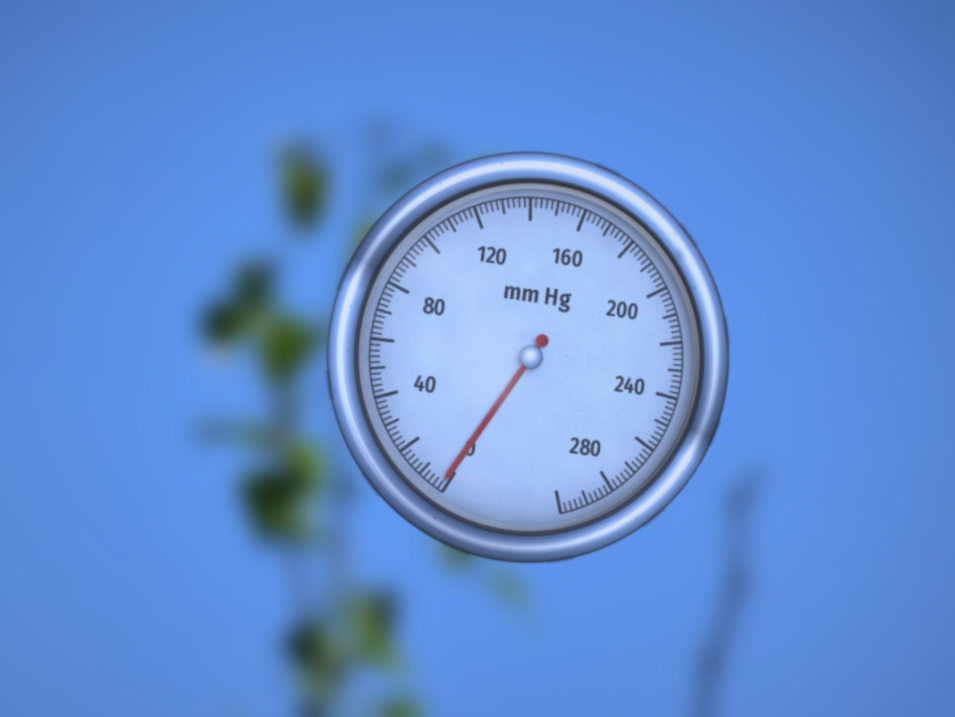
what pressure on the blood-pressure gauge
2 mmHg
